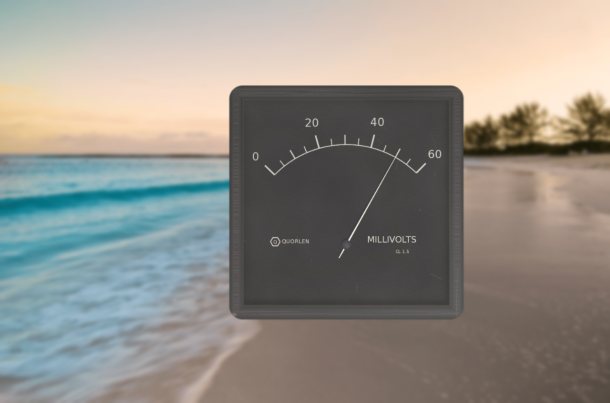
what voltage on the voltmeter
50 mV
